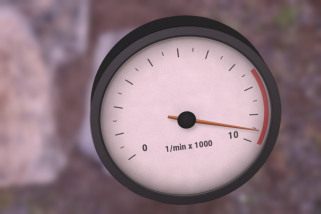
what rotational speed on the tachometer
9500 rpm
